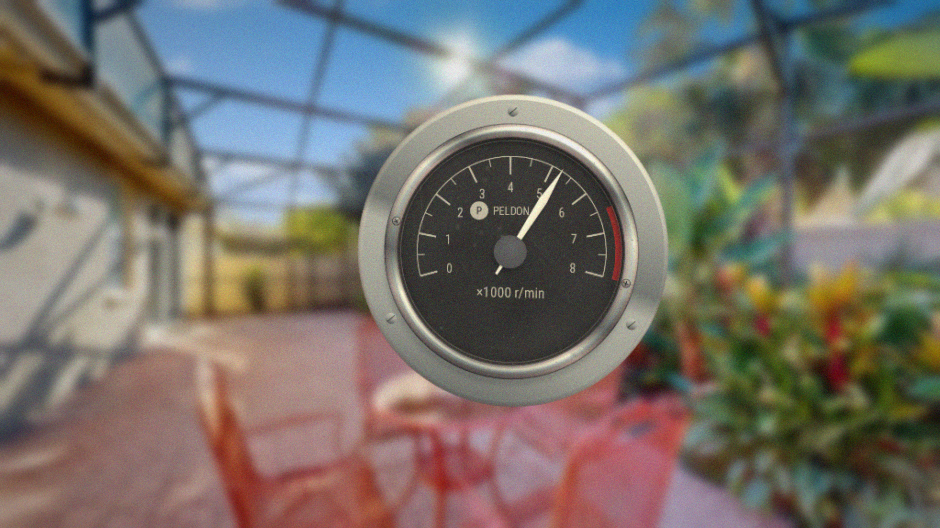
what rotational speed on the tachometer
5250 rpm
